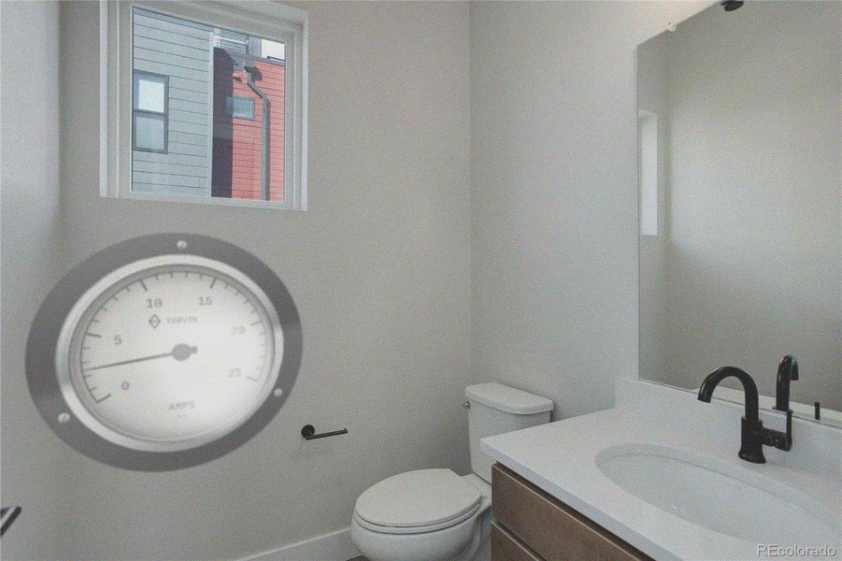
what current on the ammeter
2.5 A
